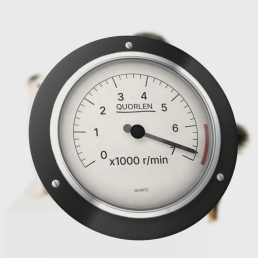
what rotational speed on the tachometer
6800 rpm
